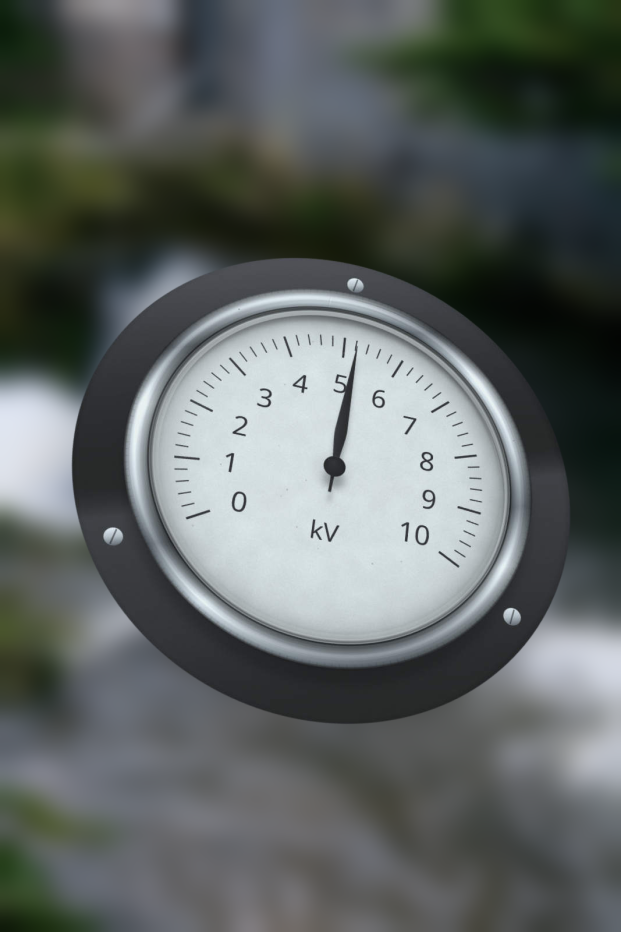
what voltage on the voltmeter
5.2 kV
